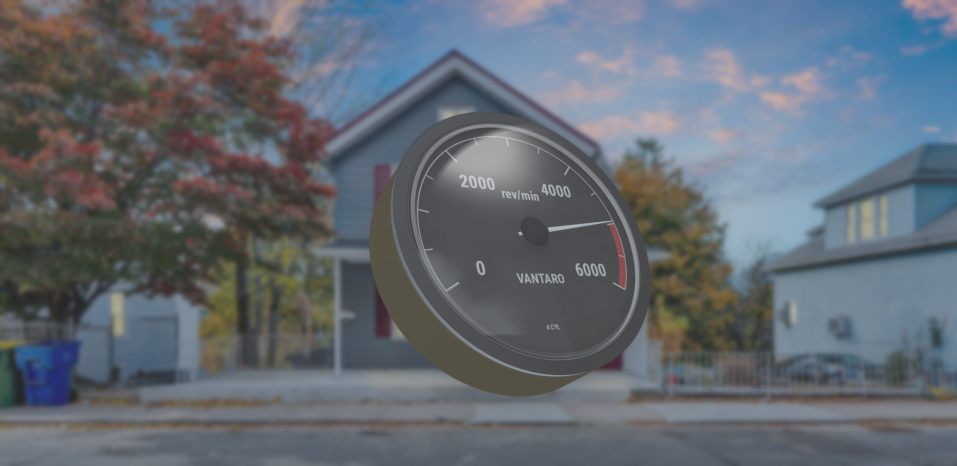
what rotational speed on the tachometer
5000 rpm
